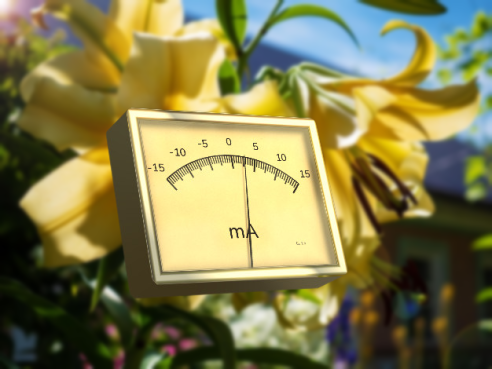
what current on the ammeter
2.5 mA
